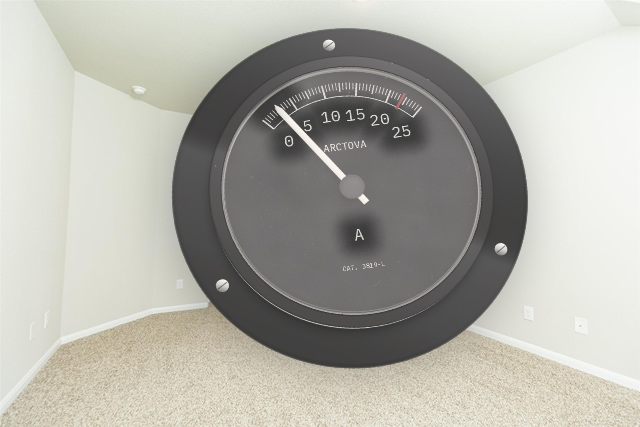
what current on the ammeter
2.5 A
